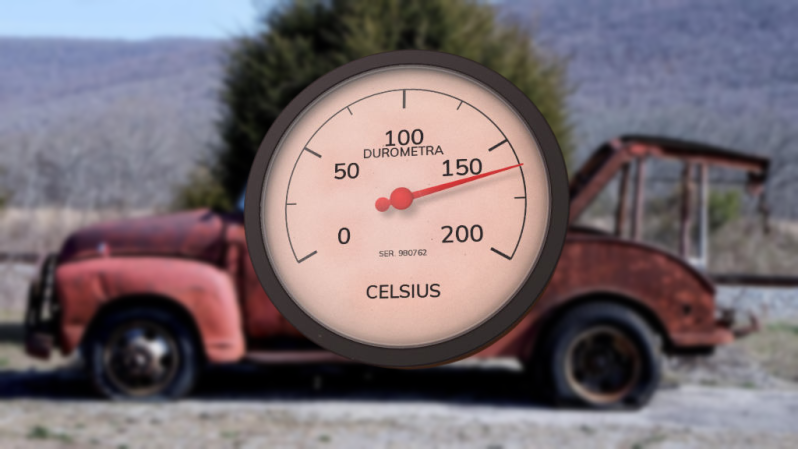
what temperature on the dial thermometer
162.5 °C
